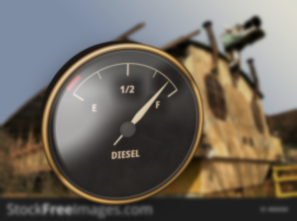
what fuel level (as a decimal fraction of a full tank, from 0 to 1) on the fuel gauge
0.875
